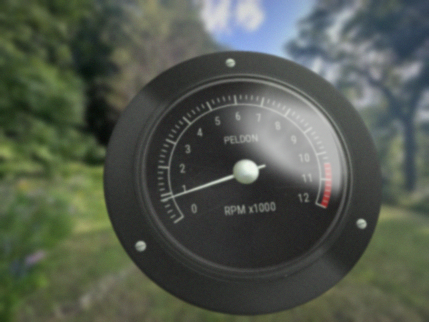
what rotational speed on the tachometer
800 rpm
